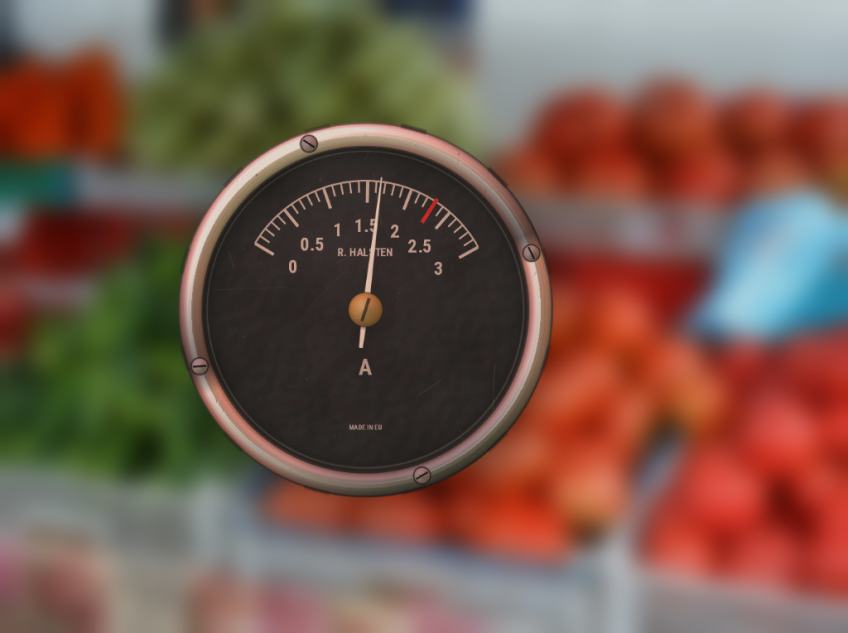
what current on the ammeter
1.65 A
